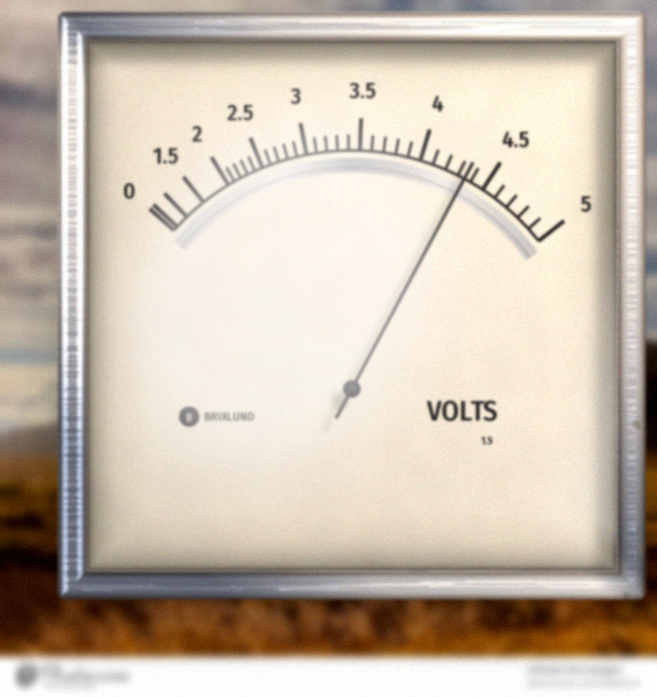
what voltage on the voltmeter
4.35 V
